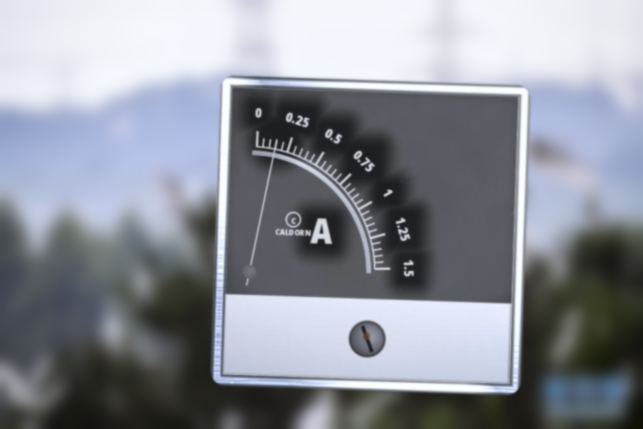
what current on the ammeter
0.15 A
